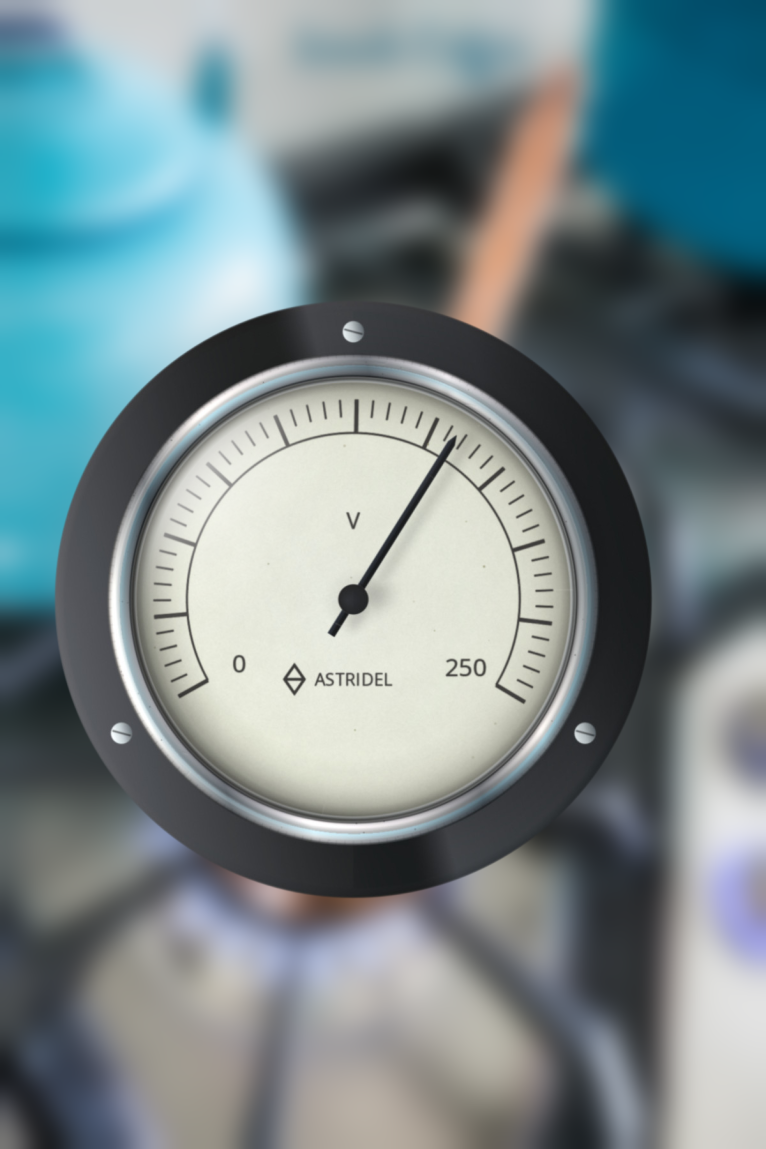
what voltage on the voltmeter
157.5 V
